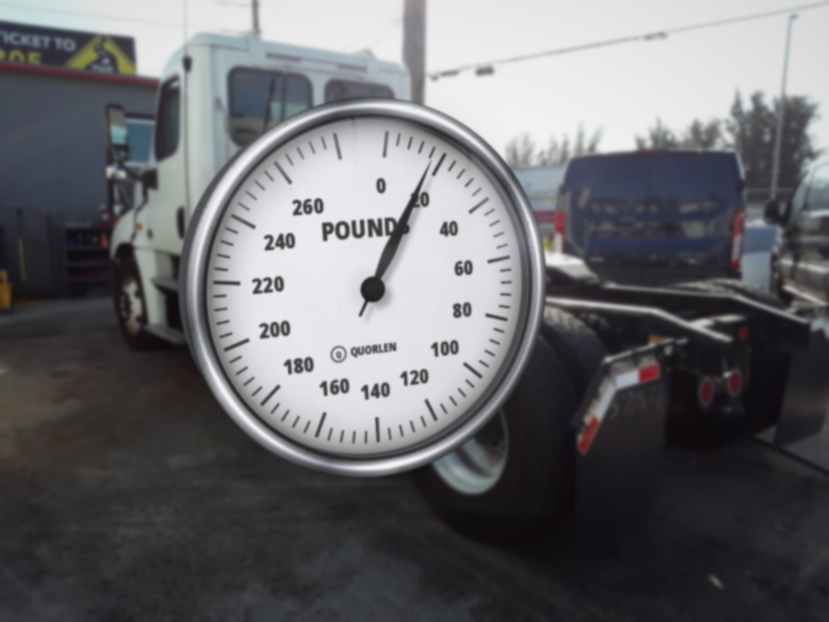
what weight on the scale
16 lb
